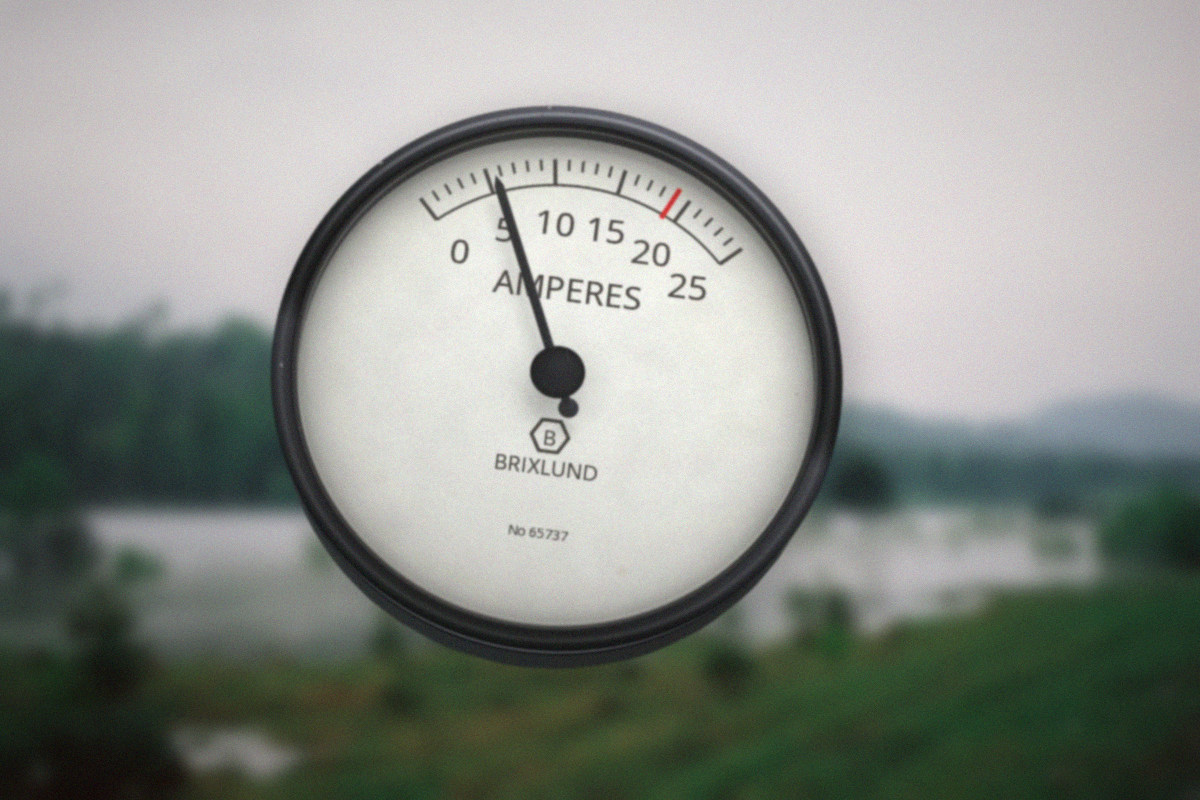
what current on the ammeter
5.5 A
